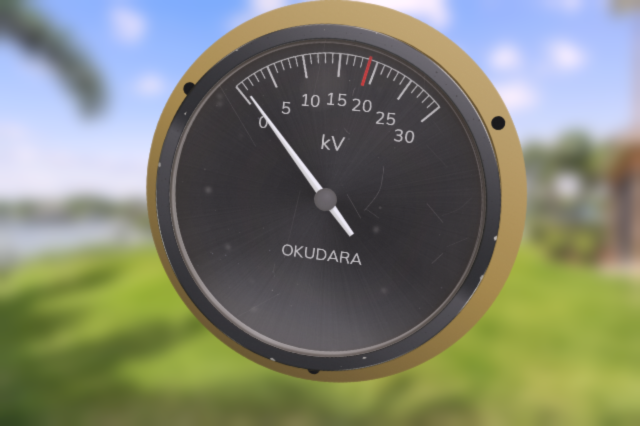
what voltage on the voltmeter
1 kV
